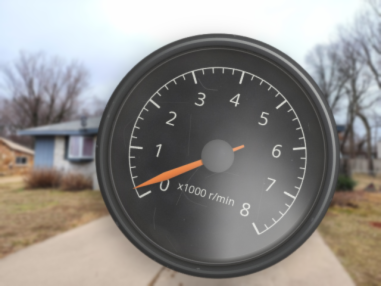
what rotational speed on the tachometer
200 rpm
